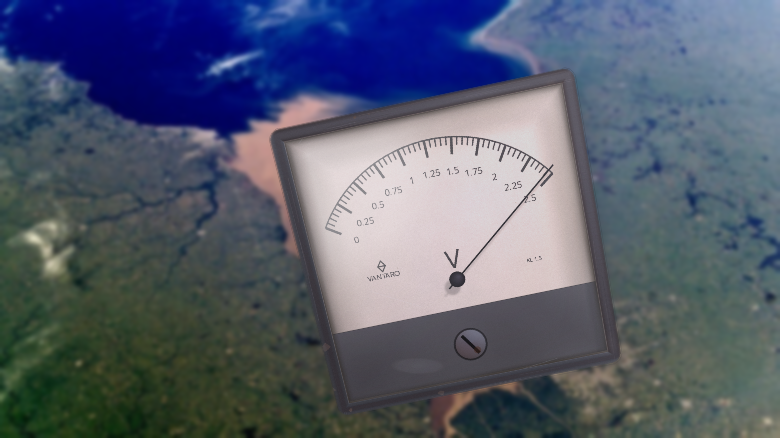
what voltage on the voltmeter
2.45 V
